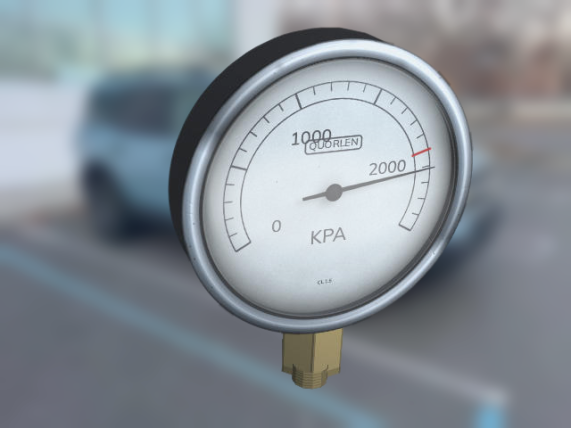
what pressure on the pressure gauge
2100 kPa
